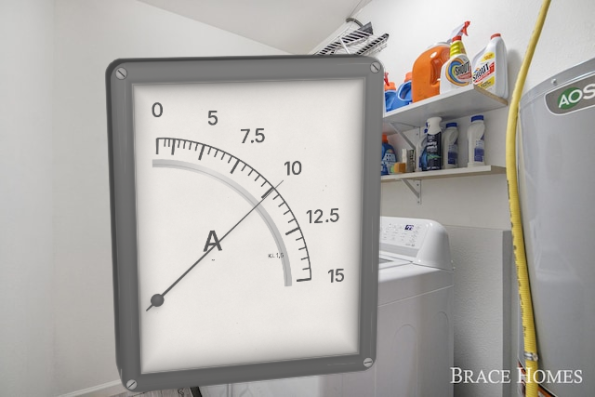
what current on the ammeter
10 A
